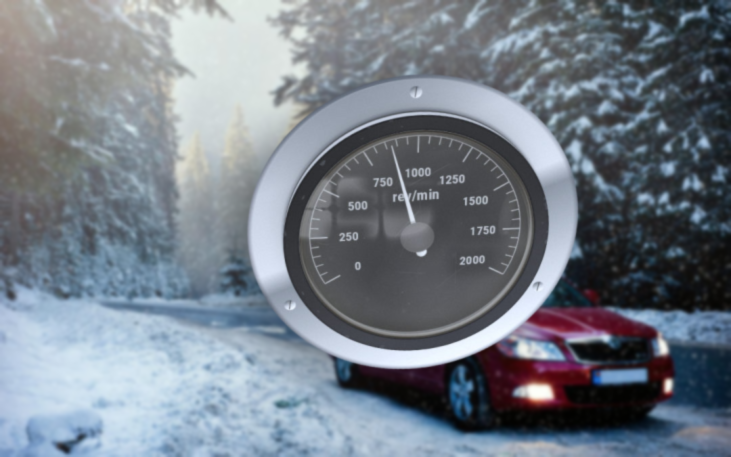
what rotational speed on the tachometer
875 rpm
